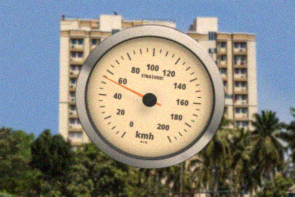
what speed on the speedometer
55 km/h
